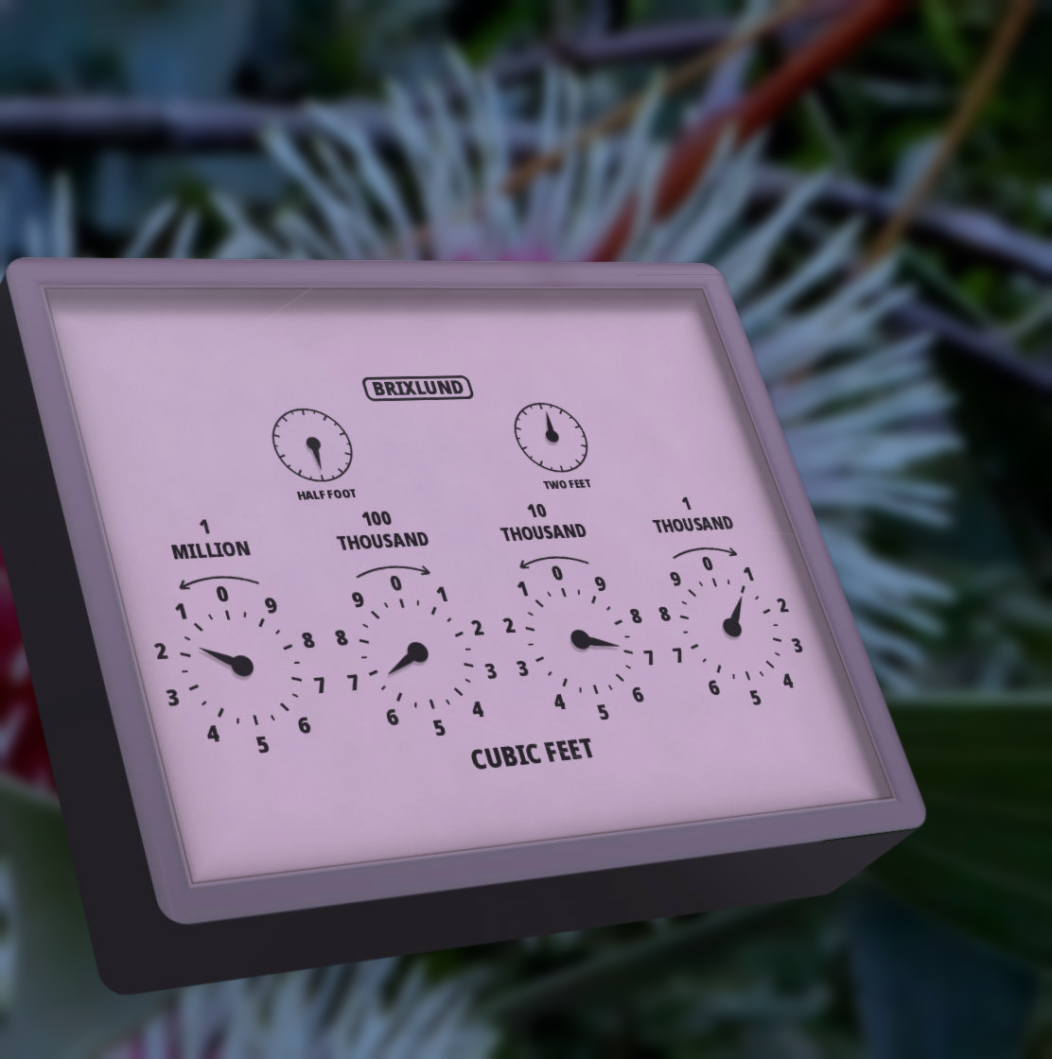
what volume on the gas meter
167100 ft³
